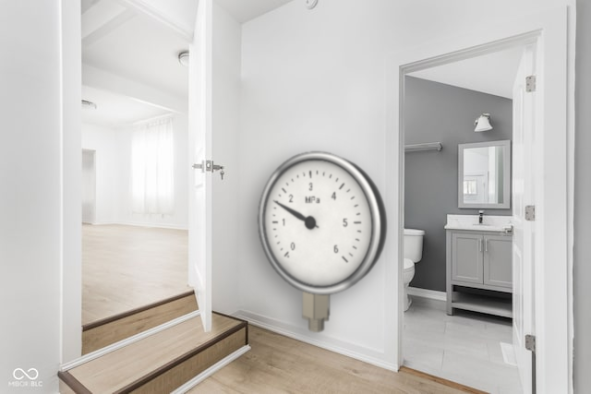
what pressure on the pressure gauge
1.6 MPa
